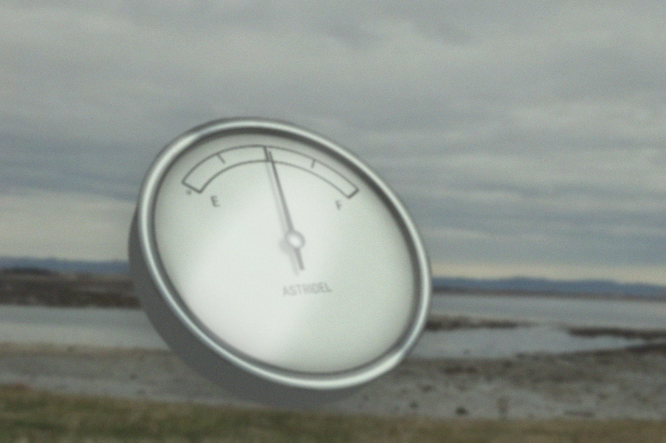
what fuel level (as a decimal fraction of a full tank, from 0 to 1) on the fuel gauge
0.5
